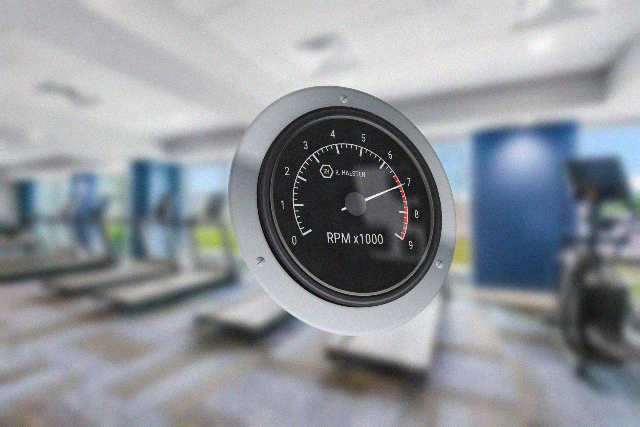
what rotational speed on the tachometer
7000 rpm
